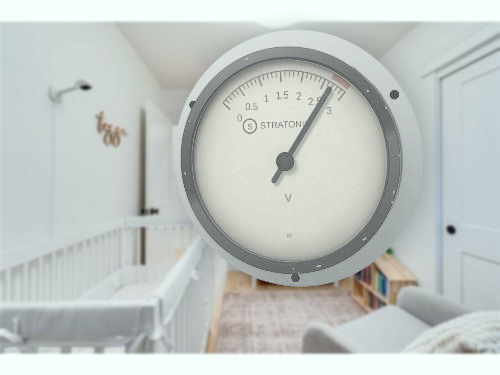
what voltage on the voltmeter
2.7 V
